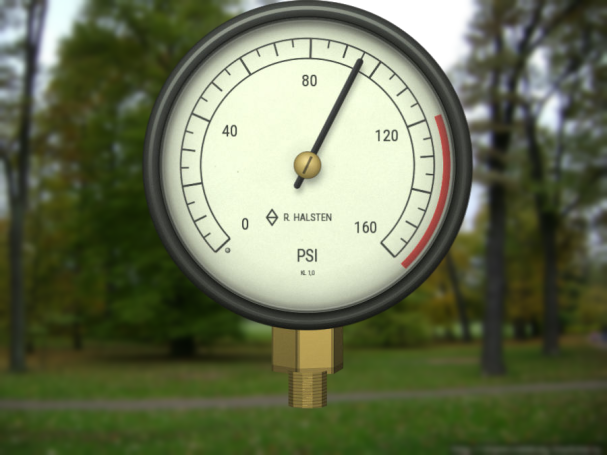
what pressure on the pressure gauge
95 psi
